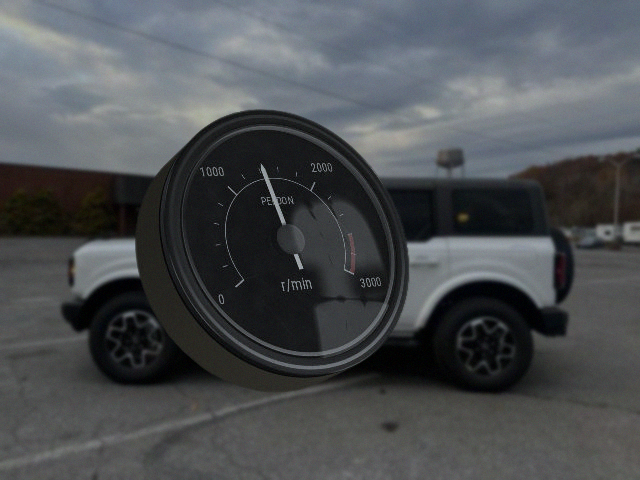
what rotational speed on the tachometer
1400 rpm
